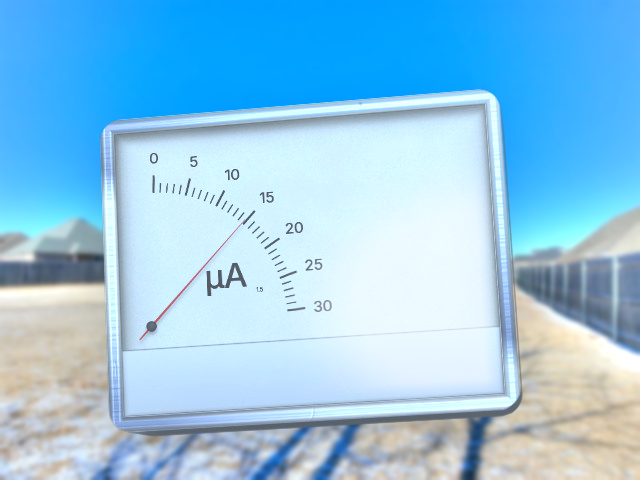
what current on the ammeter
15 µA
